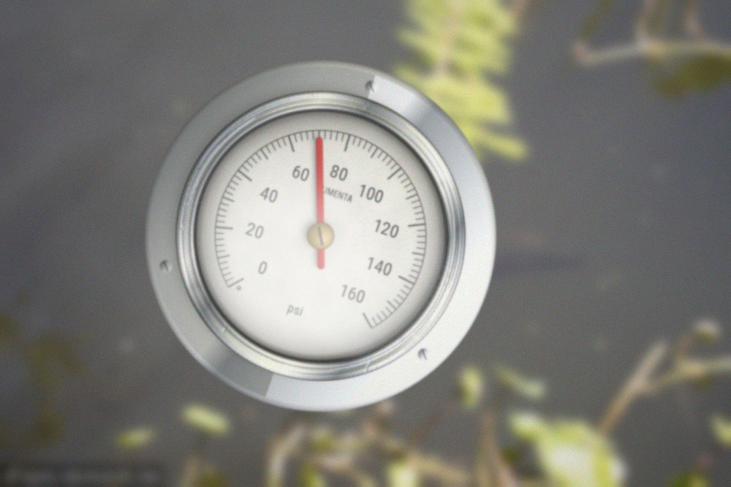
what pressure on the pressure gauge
70 psi
